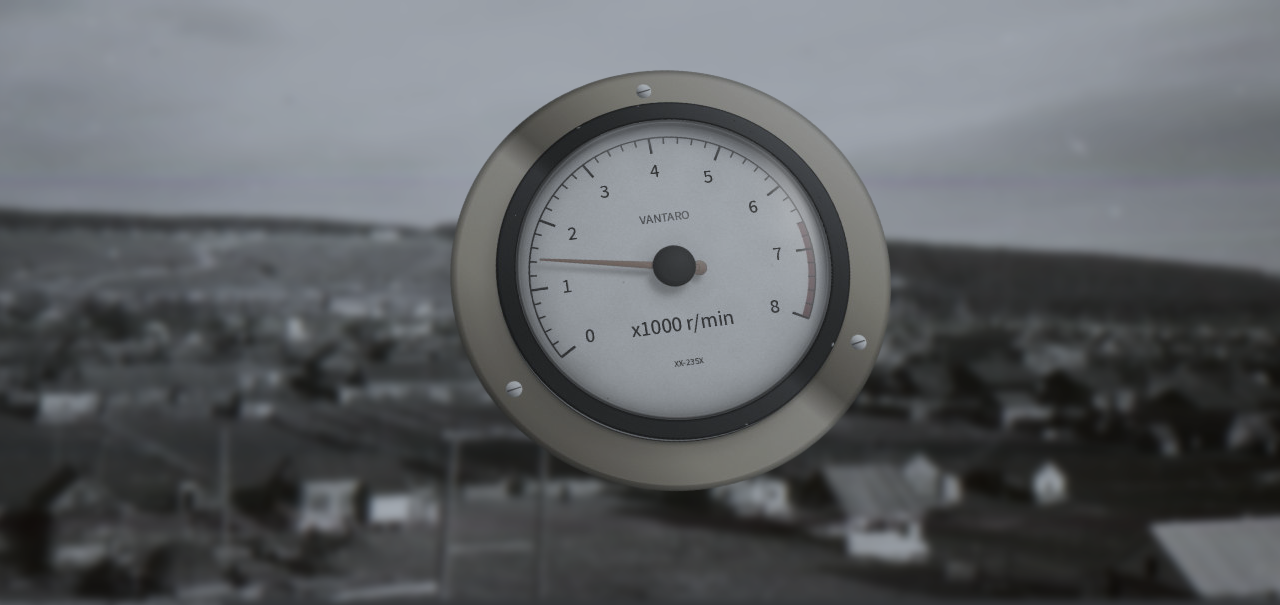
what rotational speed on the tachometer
1400 rpm
